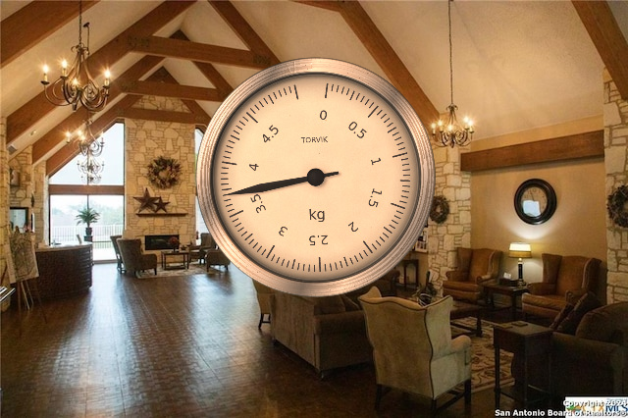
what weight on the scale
3.7 kg
